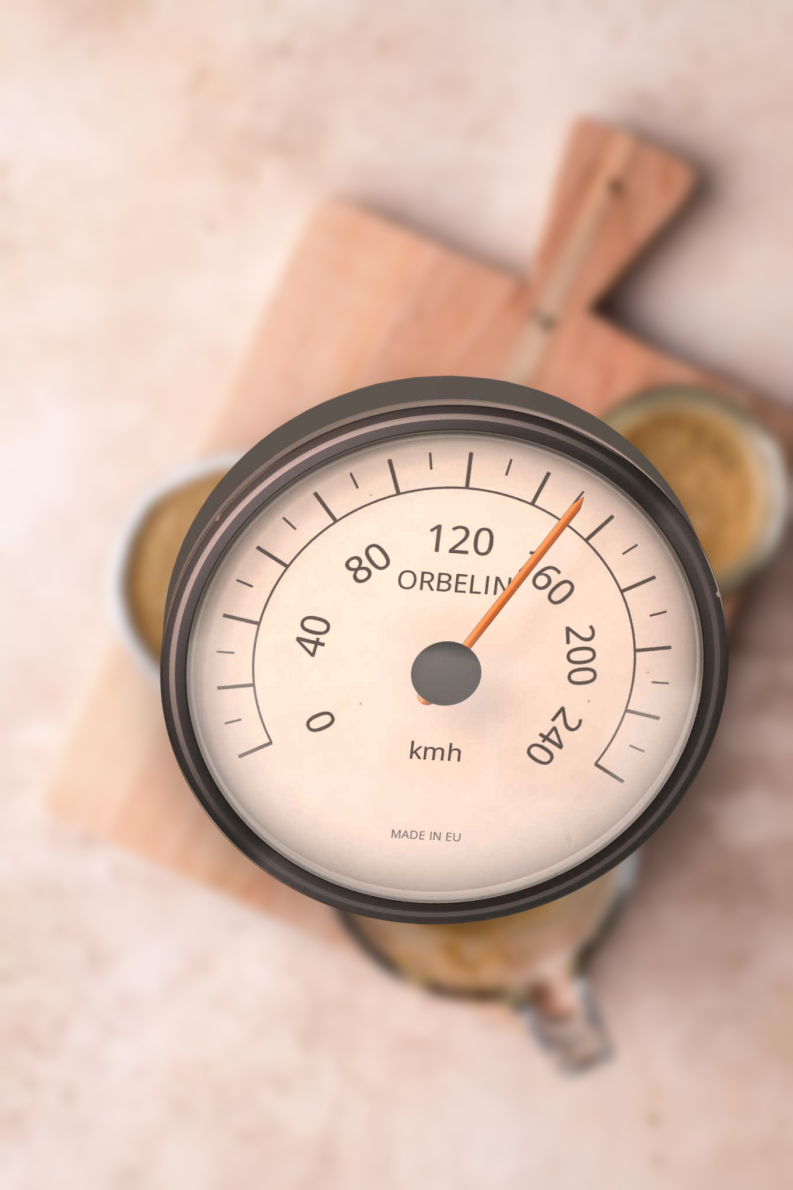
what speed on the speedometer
150 km/h
